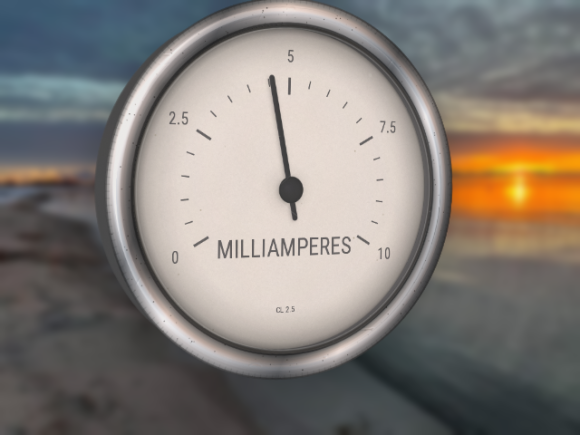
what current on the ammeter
4.5 mA
